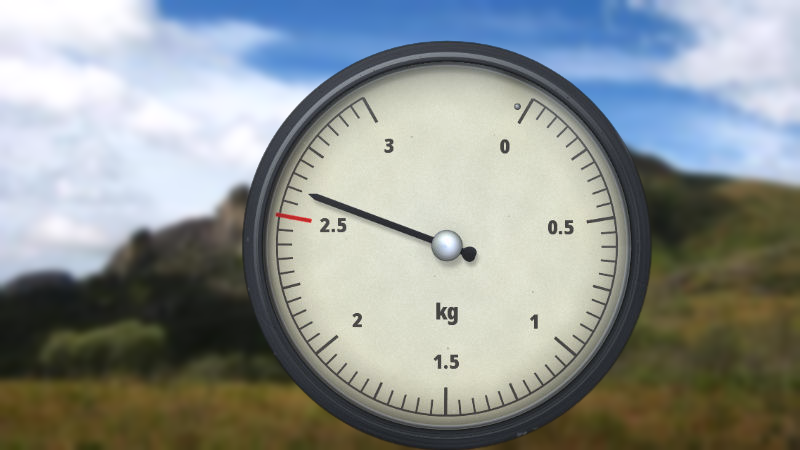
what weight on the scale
2.6 kg
